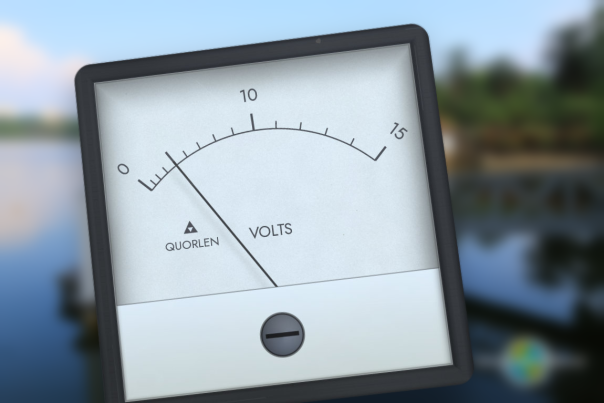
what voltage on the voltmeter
5 V
